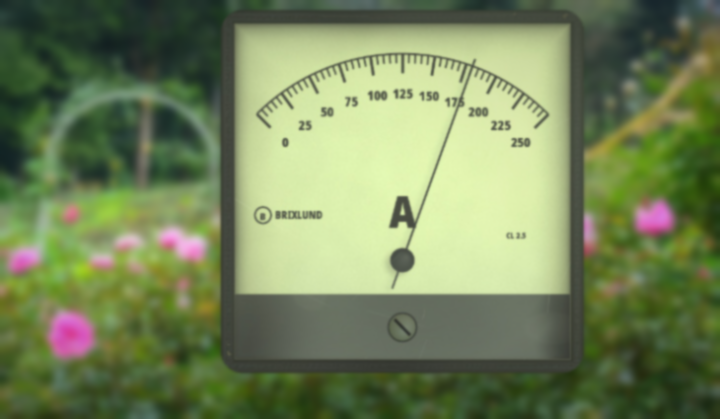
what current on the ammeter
180 A
